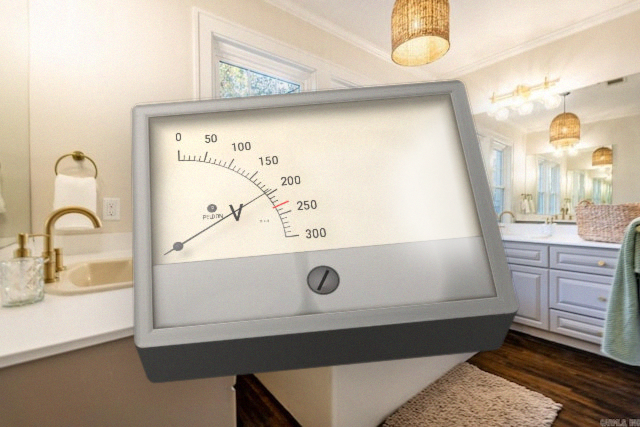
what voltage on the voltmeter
200 V
